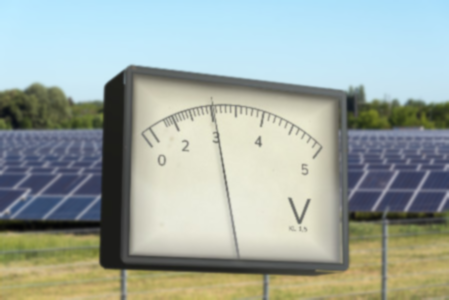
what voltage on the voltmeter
3 V
